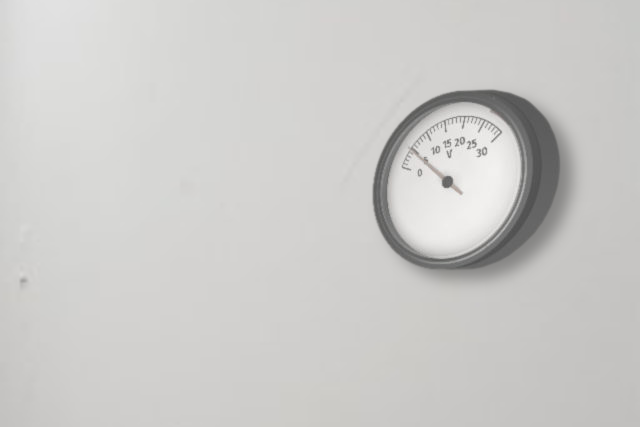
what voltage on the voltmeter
5 V
